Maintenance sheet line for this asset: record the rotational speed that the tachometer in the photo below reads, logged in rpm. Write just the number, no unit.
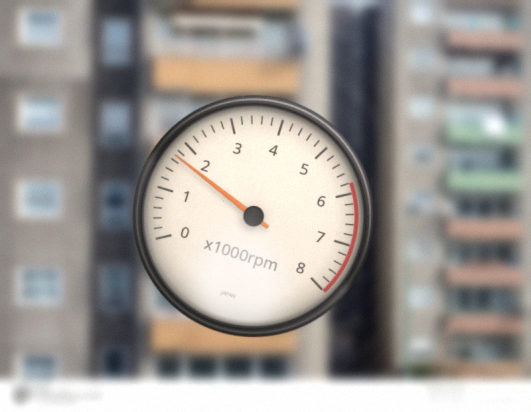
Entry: 1700
